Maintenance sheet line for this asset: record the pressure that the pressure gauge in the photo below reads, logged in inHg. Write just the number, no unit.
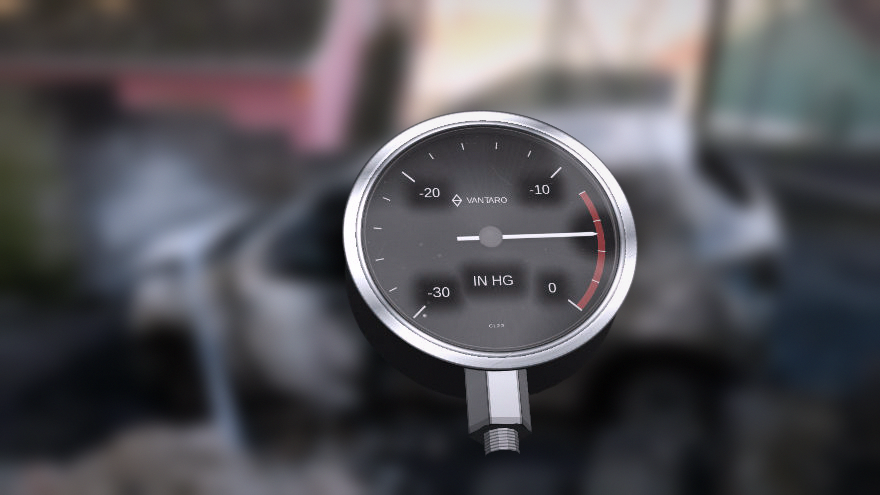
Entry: -5
